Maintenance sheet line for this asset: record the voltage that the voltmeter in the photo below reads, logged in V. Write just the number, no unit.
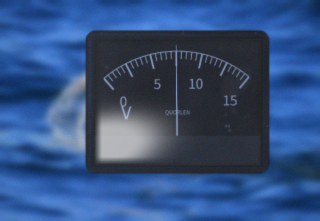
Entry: 7.5
